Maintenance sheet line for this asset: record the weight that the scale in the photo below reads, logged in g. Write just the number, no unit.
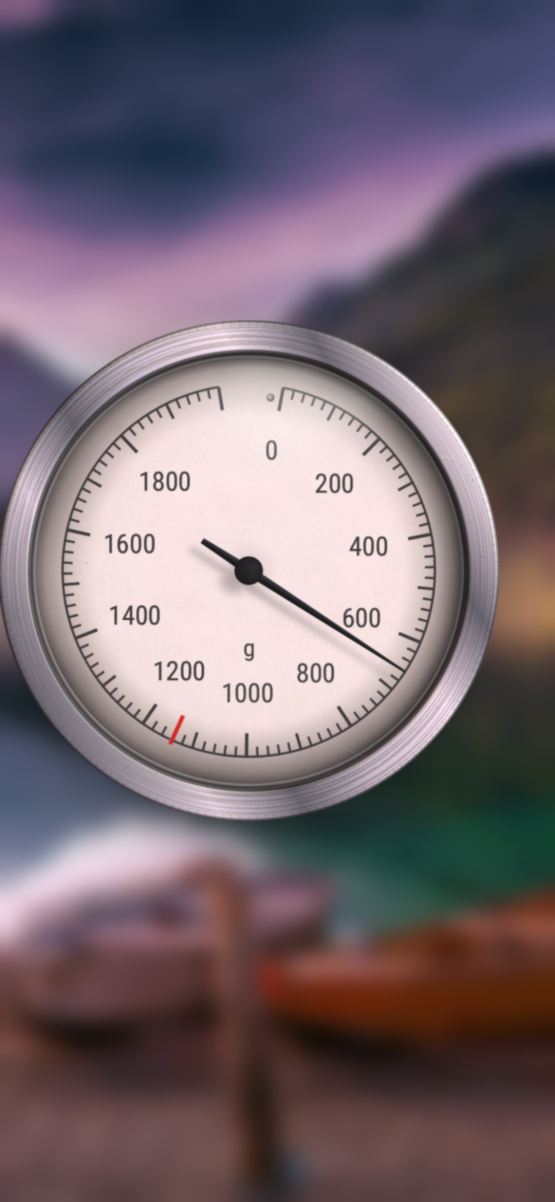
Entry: 660
